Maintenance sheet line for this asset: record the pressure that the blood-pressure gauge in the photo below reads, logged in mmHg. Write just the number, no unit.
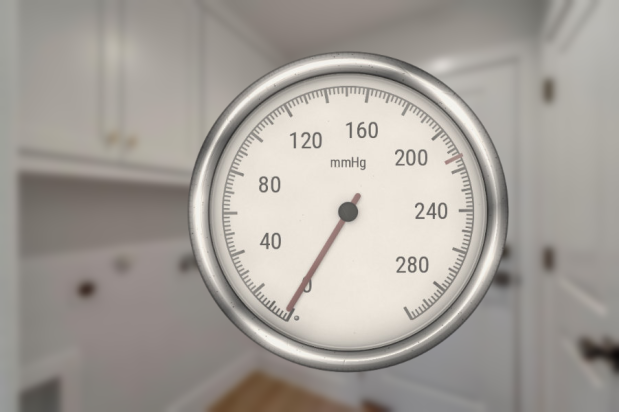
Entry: 2
